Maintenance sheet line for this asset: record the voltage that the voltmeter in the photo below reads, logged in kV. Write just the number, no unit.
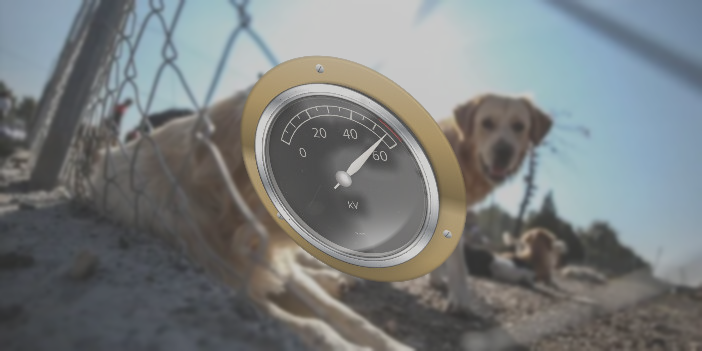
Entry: 55
